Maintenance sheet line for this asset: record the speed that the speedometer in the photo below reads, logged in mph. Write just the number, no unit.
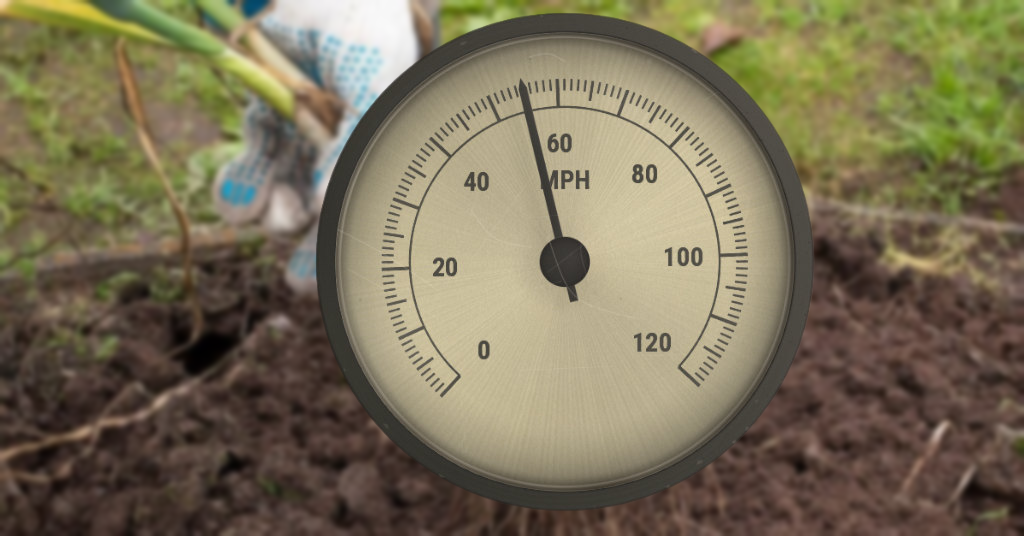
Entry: 55
